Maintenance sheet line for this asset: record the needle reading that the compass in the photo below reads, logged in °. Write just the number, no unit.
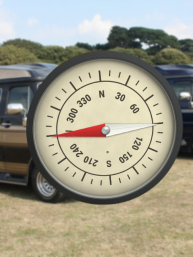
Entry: 270
